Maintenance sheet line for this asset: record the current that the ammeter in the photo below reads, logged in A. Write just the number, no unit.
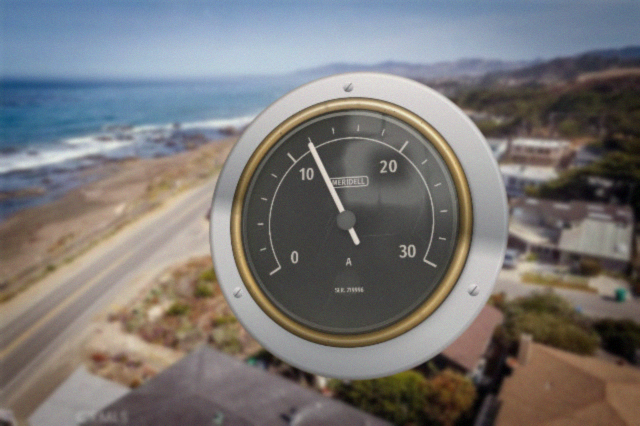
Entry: 12
